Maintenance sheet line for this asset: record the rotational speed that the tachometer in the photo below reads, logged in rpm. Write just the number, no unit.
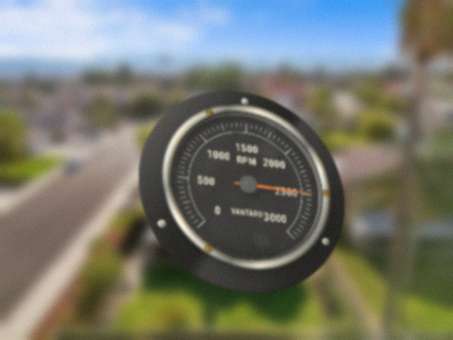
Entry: 2500
